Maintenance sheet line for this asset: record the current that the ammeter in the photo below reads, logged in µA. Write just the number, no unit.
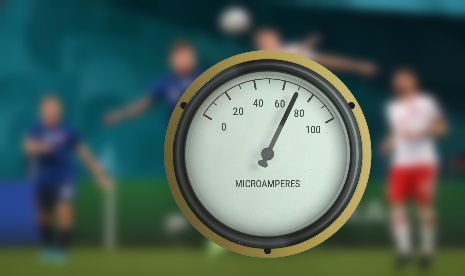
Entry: 70
